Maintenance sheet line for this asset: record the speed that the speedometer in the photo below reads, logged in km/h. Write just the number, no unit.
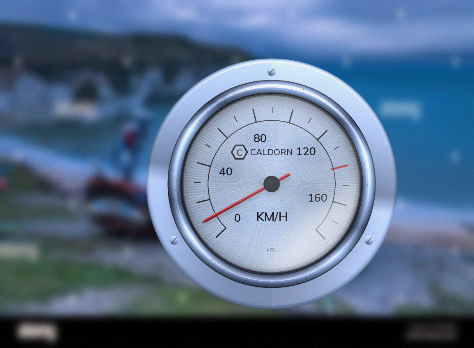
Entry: 10
